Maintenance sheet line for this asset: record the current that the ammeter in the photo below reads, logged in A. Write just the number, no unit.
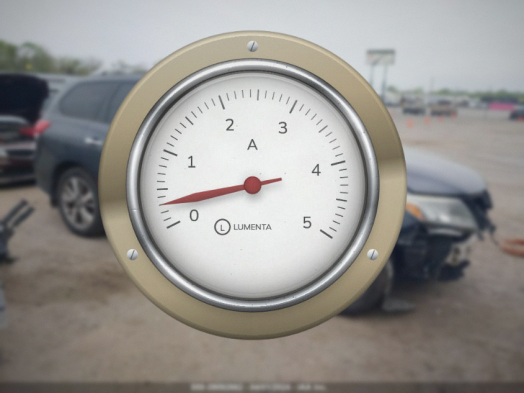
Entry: 0.3
